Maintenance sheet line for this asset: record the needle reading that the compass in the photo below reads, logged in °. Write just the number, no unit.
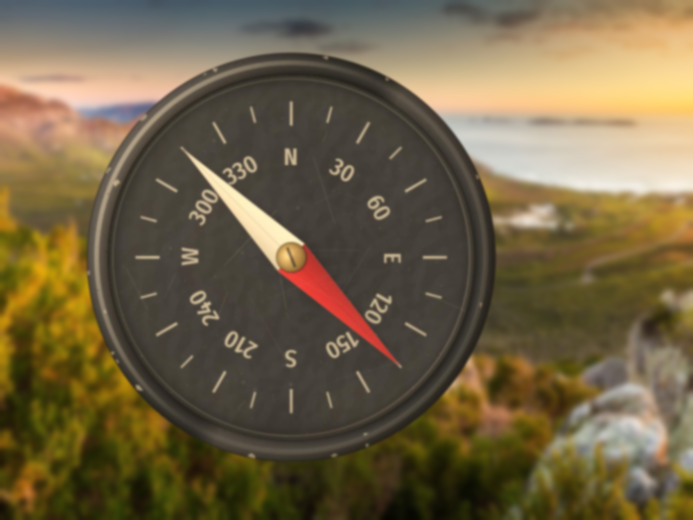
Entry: 135
